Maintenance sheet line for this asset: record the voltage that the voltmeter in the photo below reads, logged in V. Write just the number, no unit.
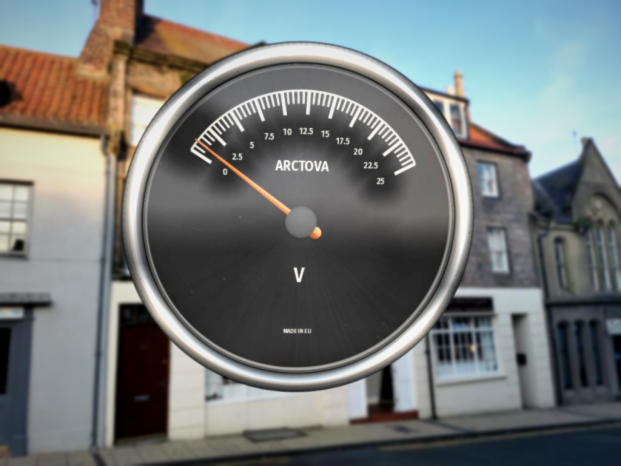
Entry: 1
